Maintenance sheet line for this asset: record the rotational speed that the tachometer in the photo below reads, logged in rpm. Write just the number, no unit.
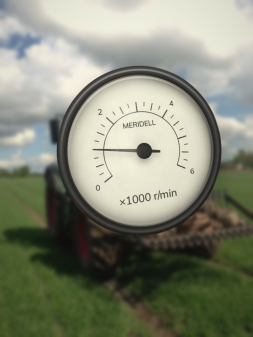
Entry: 1000
